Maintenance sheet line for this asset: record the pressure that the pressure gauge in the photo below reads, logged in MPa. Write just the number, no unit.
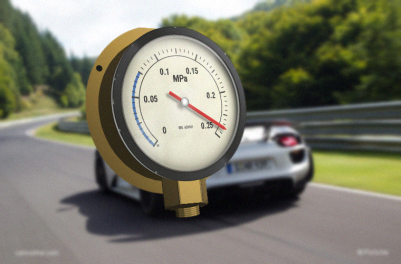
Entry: 0.24
